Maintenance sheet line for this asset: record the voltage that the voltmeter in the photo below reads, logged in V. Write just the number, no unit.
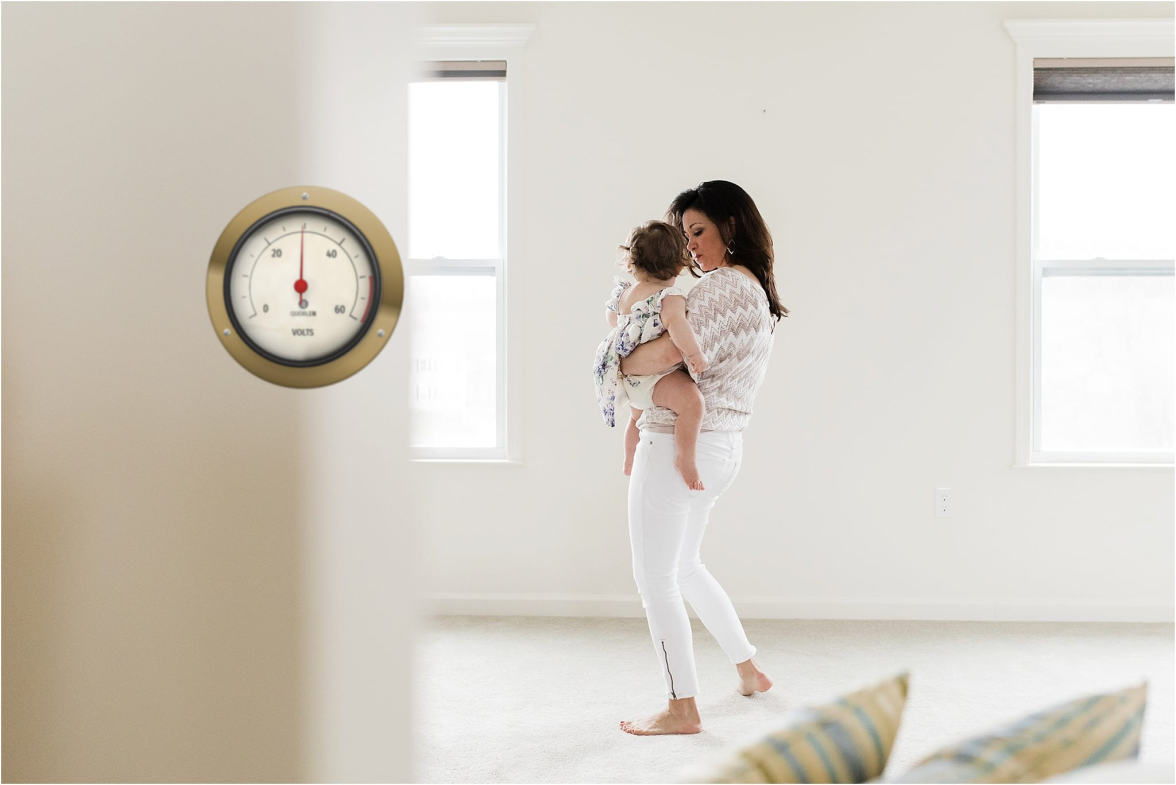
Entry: 30
